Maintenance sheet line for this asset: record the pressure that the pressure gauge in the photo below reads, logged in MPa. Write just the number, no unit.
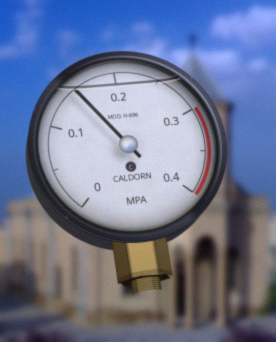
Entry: 0.15
